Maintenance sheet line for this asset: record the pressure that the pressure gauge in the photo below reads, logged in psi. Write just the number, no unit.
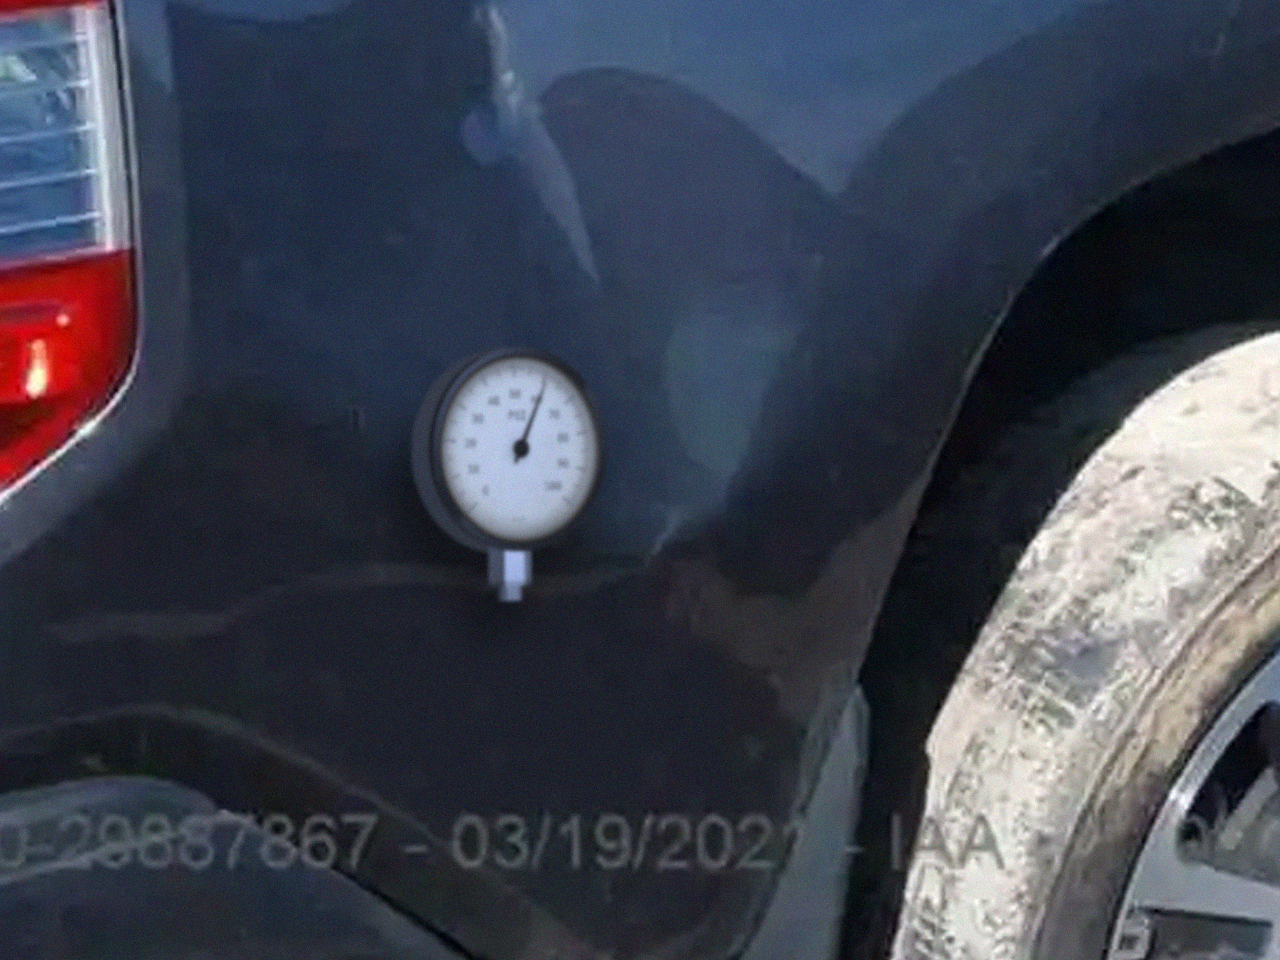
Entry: 60
